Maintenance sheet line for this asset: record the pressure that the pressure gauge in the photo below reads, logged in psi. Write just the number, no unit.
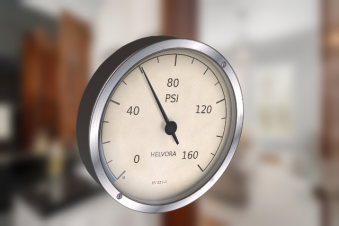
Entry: 60
